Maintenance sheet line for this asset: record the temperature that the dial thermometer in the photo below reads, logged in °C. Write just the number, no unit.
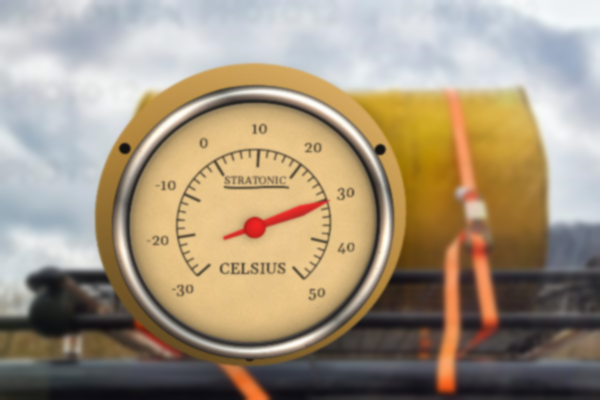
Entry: 30
